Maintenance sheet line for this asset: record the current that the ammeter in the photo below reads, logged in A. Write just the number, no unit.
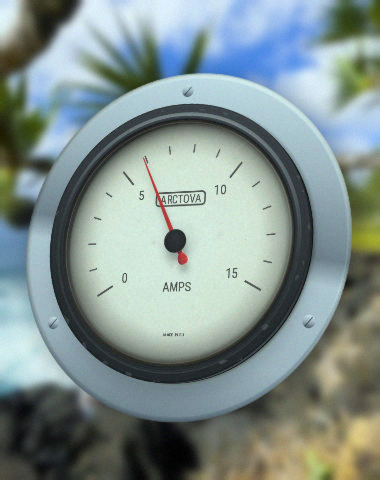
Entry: 6
